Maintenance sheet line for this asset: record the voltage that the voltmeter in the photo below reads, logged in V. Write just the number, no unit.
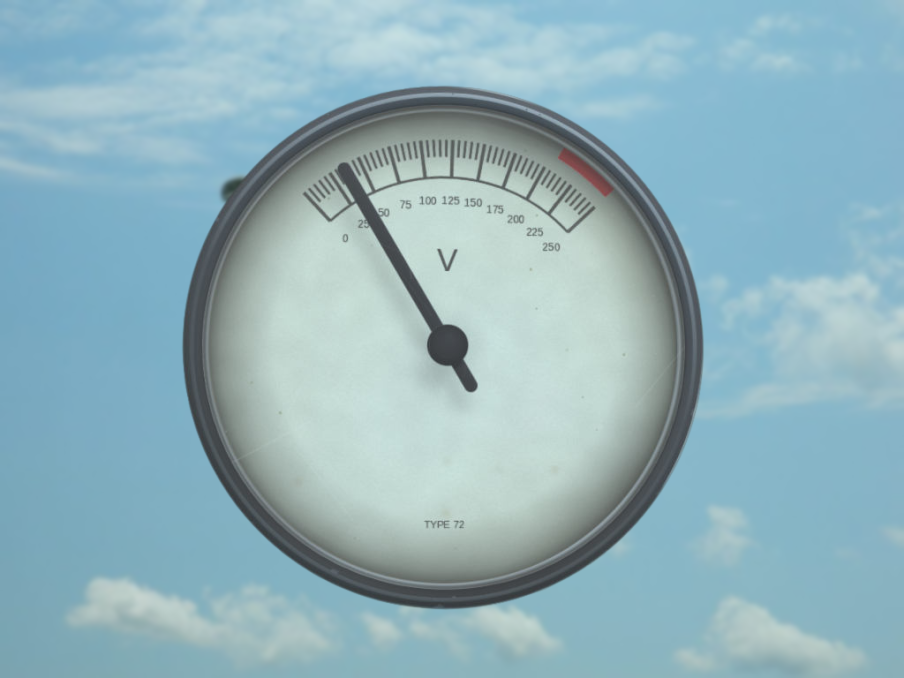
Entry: 35
